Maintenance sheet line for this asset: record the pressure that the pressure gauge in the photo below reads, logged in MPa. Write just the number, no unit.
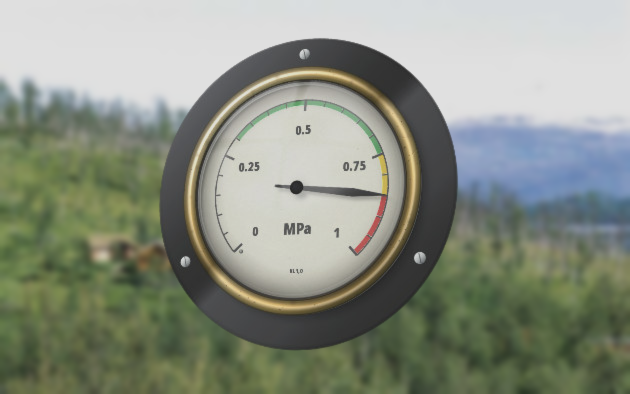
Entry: 0.85
